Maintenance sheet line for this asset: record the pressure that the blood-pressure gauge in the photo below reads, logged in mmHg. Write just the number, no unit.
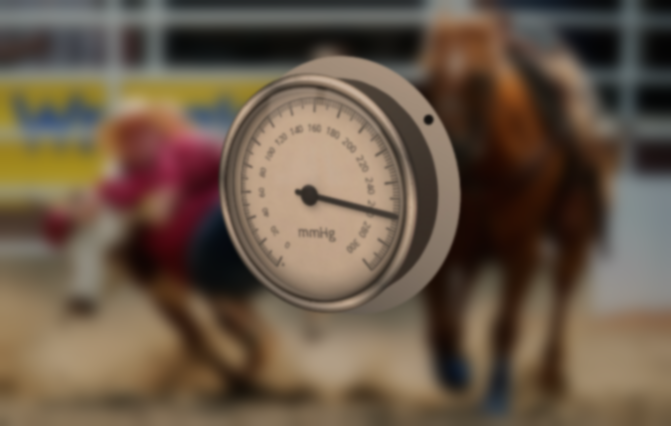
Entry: 260
